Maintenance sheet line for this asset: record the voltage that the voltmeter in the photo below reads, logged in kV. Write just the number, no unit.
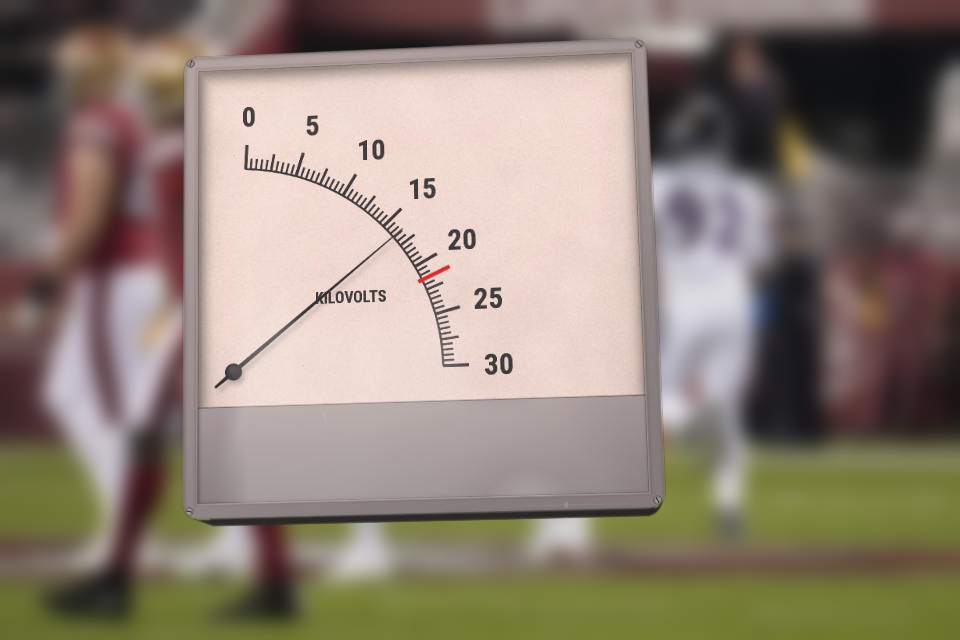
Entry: 16.5
